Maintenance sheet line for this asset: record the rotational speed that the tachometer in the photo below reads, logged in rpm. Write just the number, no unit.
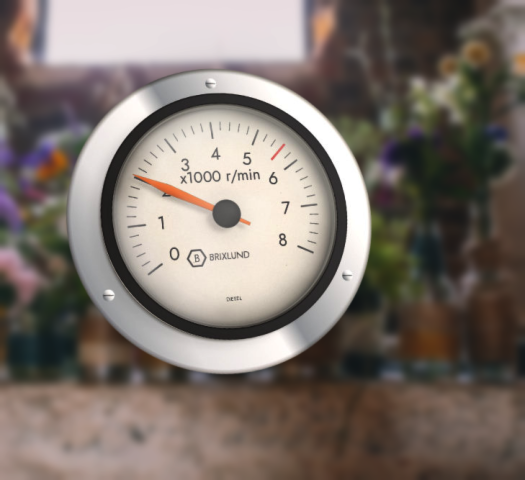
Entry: 2000
